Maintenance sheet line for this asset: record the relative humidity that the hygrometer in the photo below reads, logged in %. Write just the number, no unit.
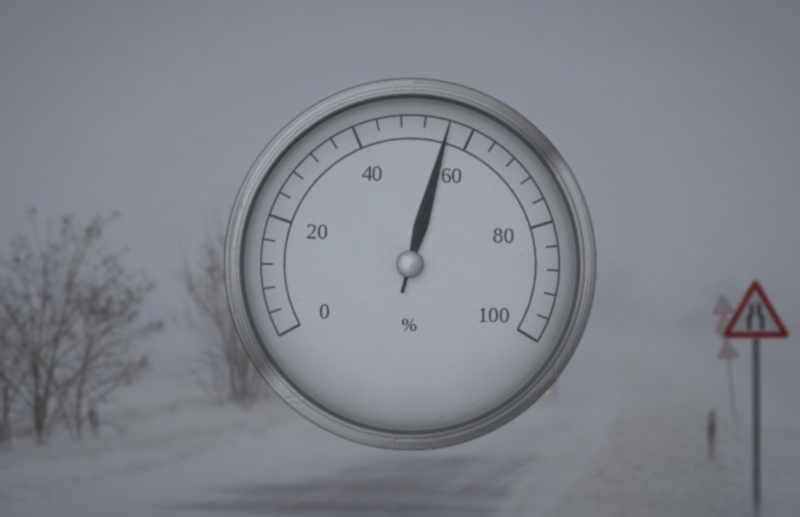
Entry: 56
